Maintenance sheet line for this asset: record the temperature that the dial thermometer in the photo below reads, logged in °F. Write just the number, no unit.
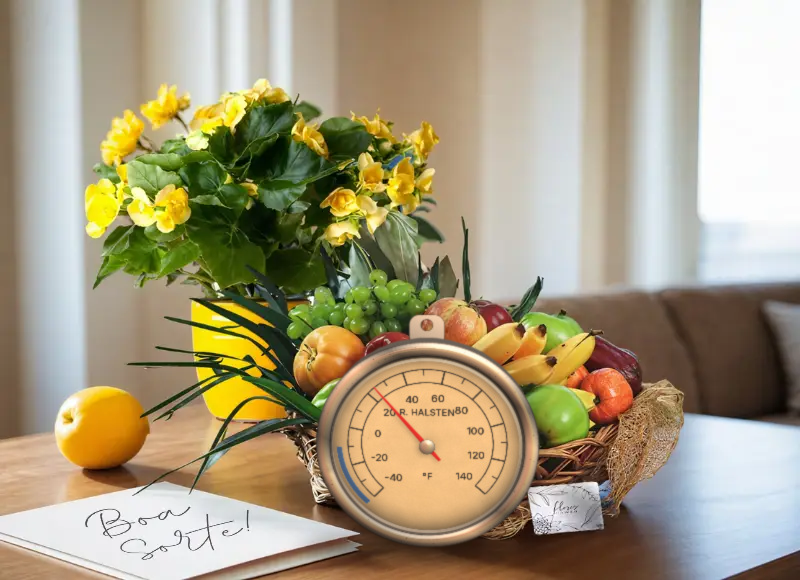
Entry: 25
